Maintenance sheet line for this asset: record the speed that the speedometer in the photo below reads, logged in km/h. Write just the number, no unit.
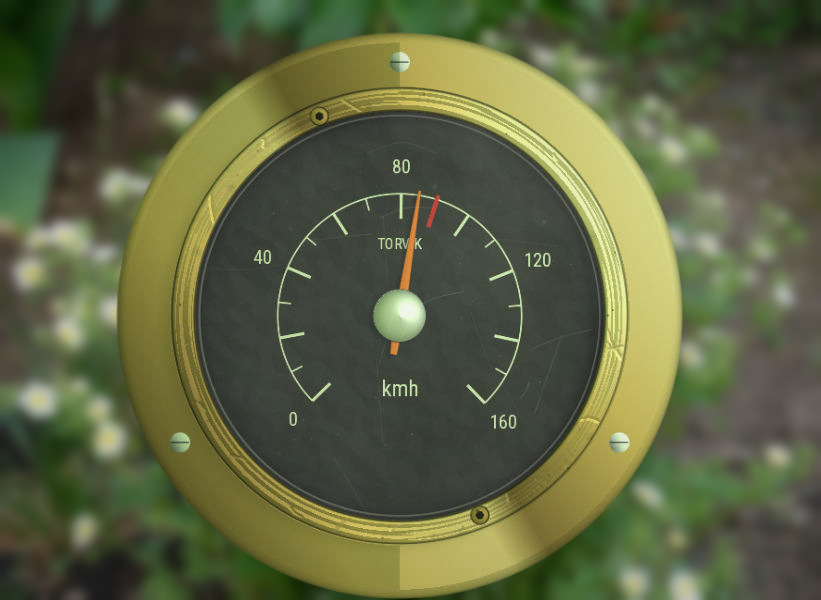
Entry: 85
